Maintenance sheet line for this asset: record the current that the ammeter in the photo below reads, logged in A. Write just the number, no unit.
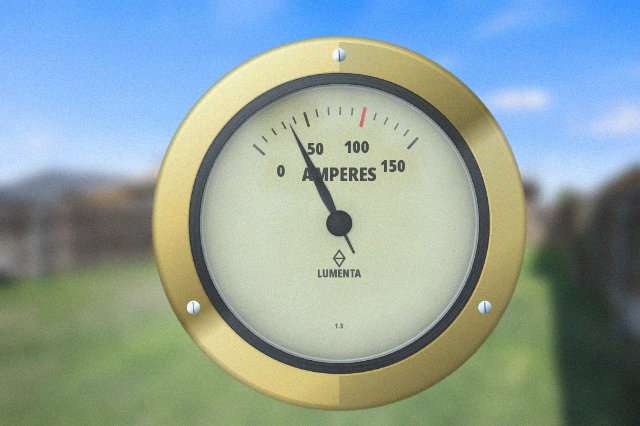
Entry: 35
